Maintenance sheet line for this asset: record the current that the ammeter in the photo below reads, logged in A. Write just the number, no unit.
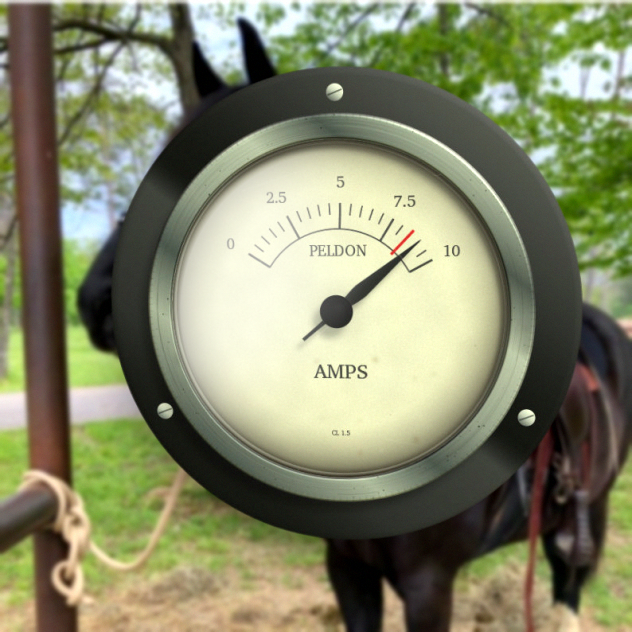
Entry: 9
